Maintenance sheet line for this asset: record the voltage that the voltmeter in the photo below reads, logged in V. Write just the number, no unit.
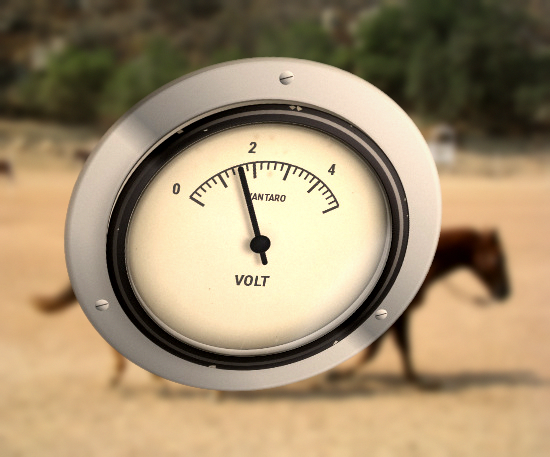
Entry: 1.6
